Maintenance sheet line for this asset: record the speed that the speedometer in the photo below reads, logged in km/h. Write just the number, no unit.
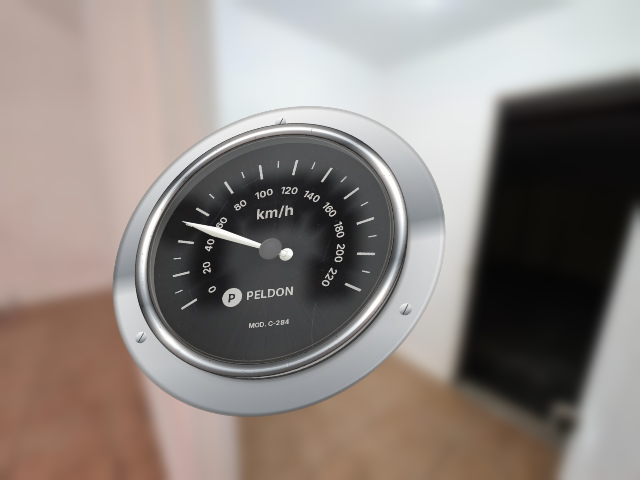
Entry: 50
